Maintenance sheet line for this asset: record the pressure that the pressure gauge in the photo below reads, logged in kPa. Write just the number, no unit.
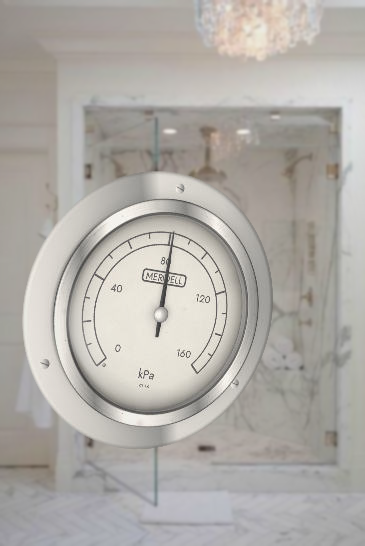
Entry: 80
